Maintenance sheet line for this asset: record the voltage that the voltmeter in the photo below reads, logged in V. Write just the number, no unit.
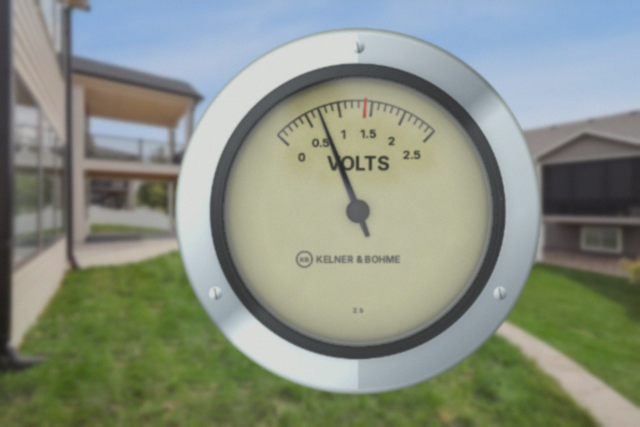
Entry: 0.7
